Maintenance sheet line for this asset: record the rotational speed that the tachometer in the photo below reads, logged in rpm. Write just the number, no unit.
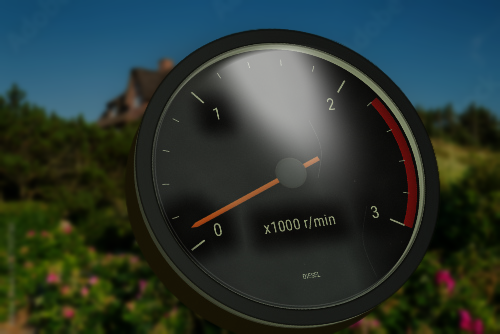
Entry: 100
